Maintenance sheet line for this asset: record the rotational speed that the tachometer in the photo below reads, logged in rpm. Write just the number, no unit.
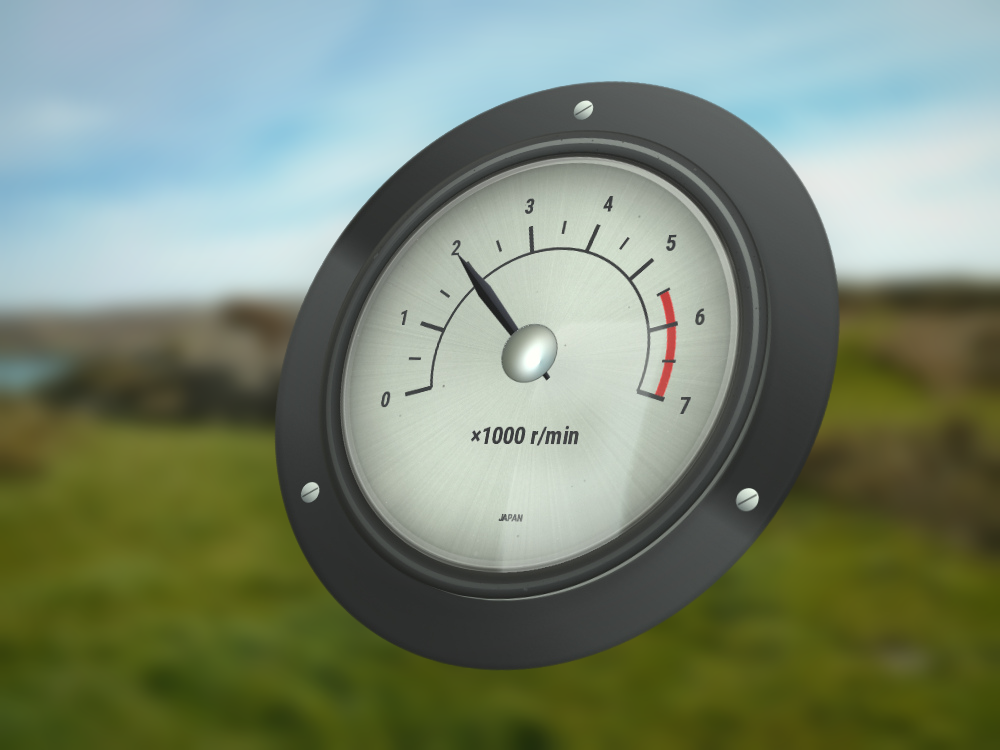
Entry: 2000
